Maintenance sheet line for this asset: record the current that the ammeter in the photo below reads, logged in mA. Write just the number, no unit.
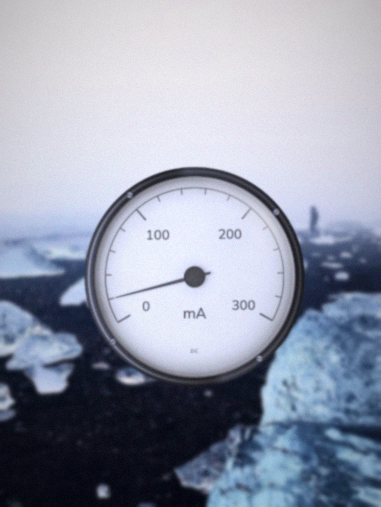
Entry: 20
